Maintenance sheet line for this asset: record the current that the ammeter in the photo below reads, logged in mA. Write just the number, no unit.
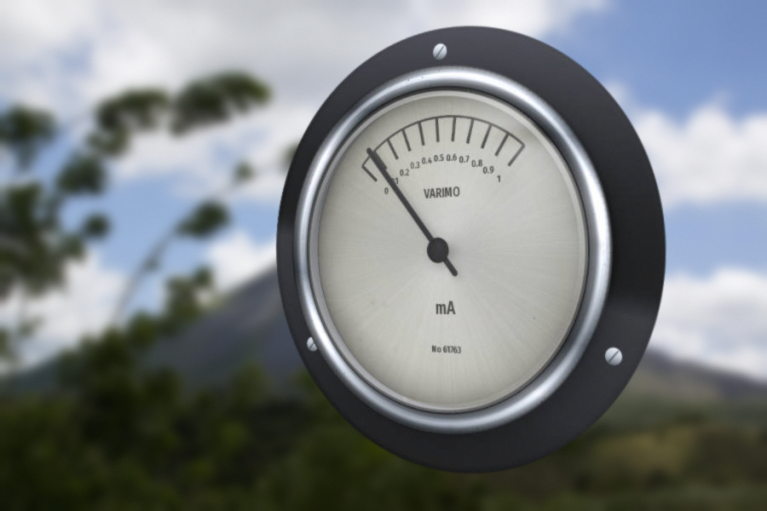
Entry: 0.1
